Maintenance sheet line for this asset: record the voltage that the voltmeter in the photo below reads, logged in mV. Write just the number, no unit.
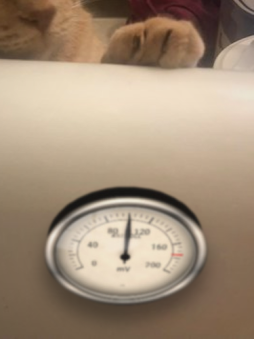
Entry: 100
